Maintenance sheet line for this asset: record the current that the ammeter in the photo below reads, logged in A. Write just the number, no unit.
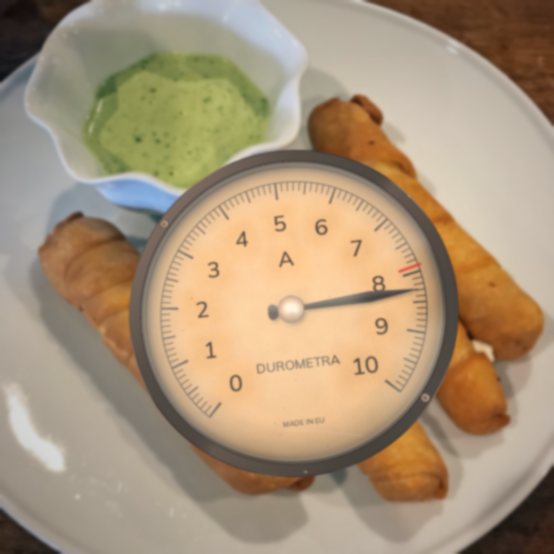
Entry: 8.3
